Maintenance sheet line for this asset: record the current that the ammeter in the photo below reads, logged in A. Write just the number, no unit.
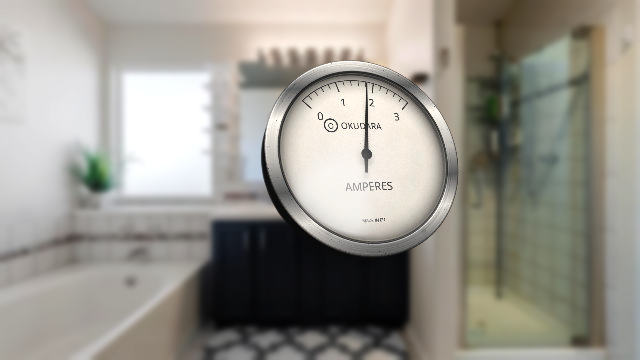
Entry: 1.8
